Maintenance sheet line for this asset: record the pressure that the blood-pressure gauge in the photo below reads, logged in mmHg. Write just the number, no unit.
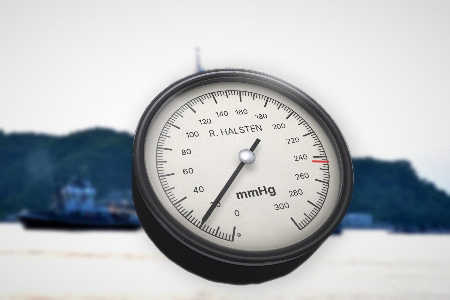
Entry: 20
